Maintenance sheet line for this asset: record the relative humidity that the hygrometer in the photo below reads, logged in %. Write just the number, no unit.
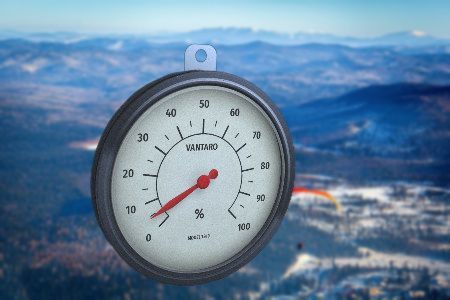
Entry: 5
